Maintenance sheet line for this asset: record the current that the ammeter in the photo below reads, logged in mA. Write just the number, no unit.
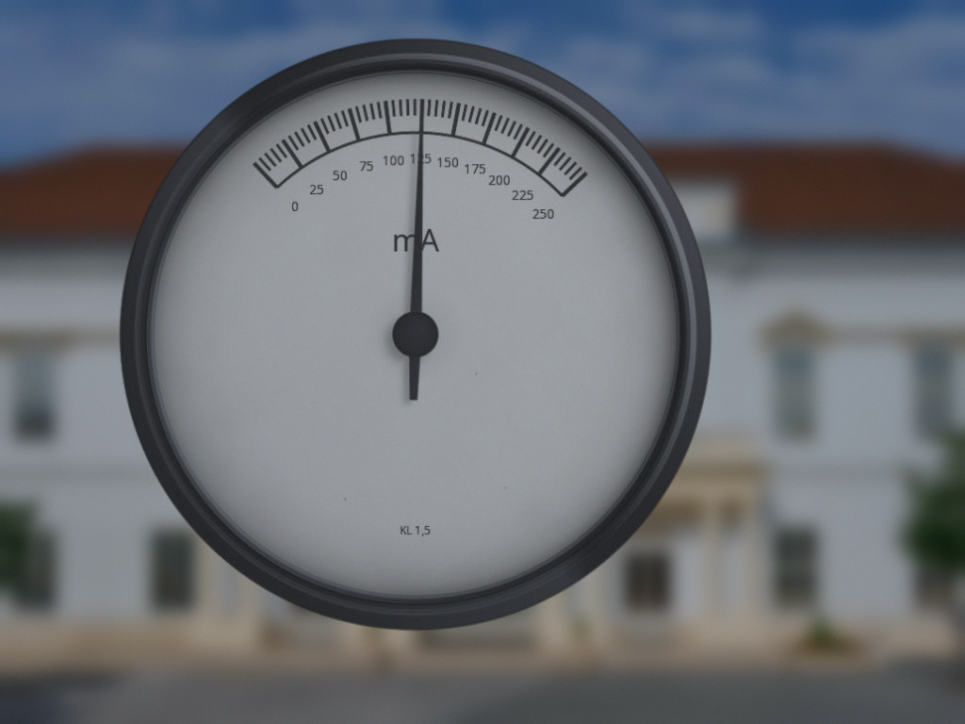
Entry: 125
